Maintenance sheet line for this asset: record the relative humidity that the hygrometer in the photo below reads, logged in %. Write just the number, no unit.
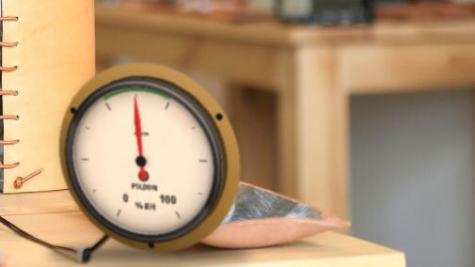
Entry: 50
